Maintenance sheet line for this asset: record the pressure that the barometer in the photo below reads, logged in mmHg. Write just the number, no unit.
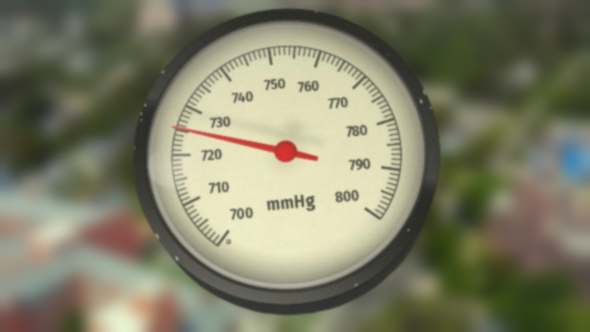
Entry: 725
